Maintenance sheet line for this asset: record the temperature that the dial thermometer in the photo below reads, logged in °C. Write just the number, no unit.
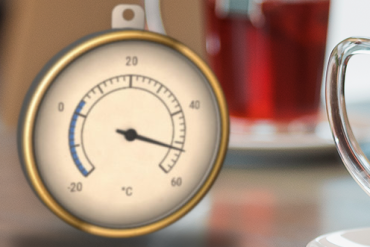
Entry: 52
